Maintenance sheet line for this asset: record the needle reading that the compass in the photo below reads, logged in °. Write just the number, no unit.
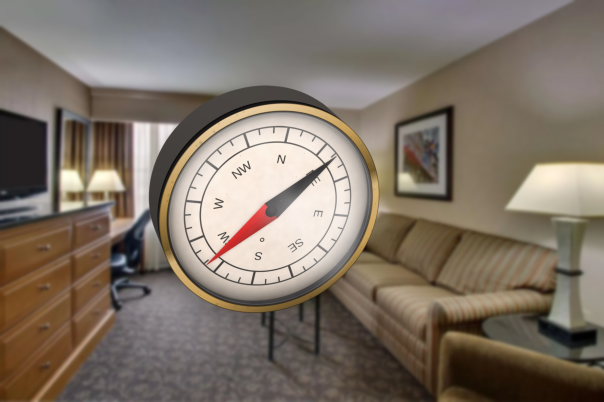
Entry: 220
